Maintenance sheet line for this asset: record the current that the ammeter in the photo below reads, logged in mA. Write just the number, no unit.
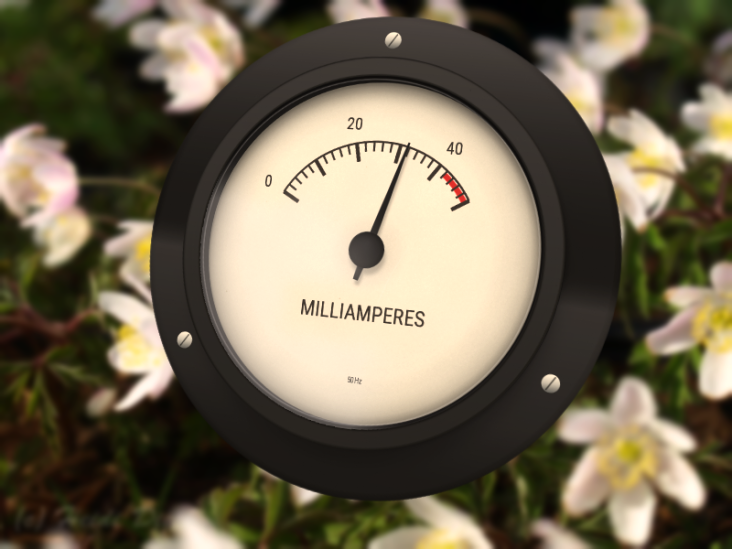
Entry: 32
